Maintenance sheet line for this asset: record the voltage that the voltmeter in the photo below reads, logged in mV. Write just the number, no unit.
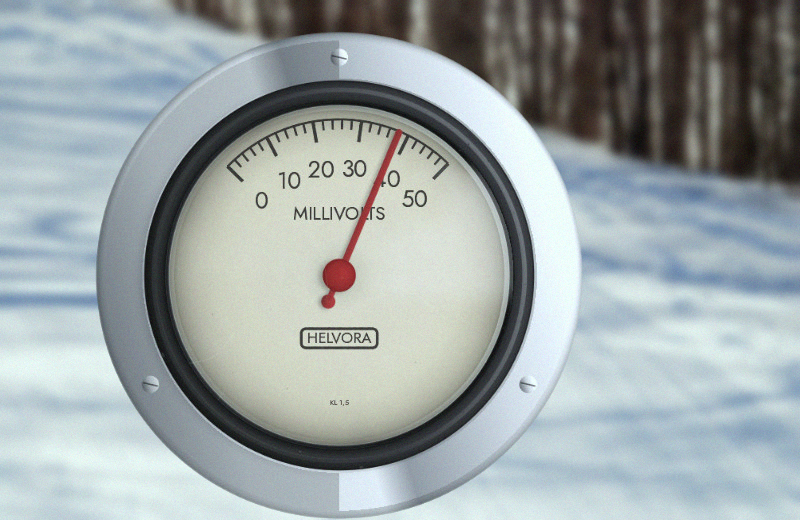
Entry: 38
